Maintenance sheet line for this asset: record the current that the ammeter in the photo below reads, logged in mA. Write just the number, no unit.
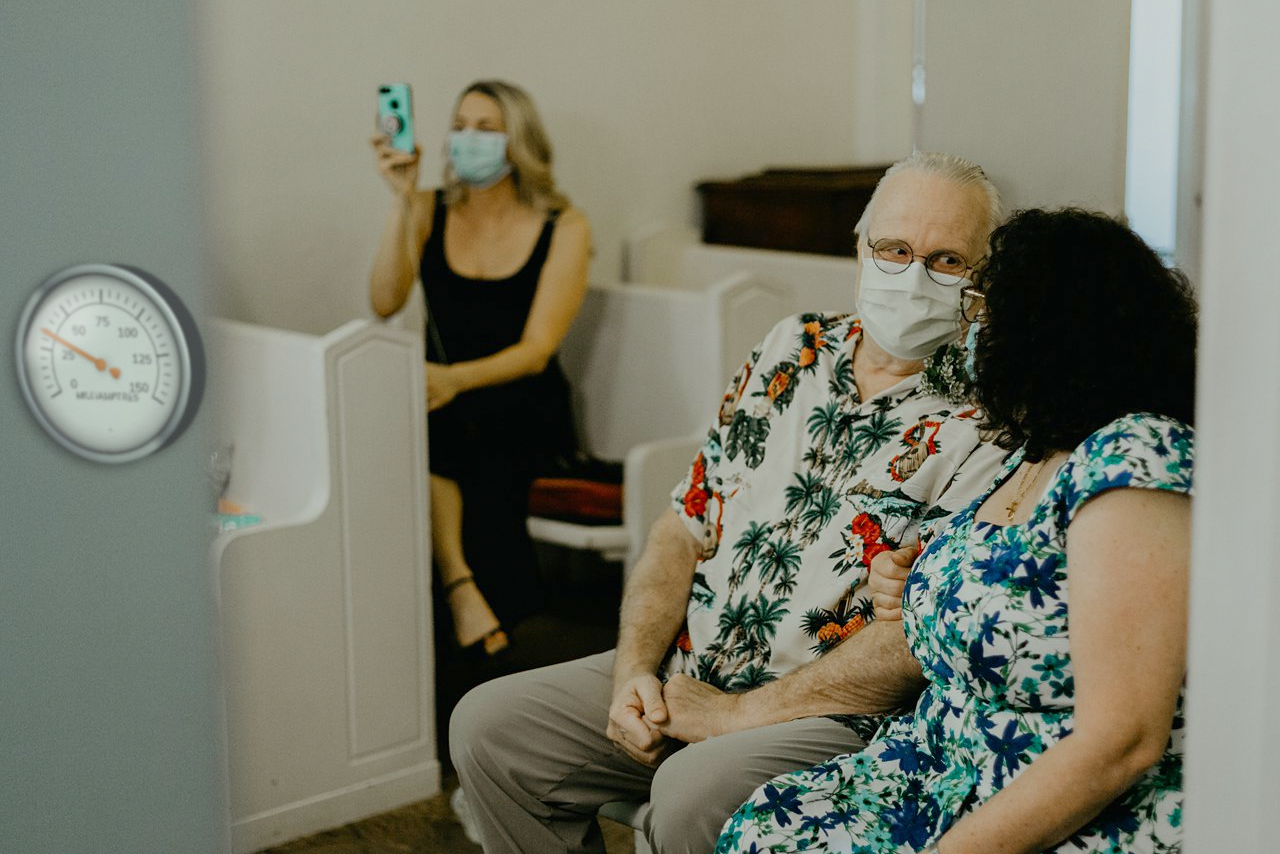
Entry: 35
